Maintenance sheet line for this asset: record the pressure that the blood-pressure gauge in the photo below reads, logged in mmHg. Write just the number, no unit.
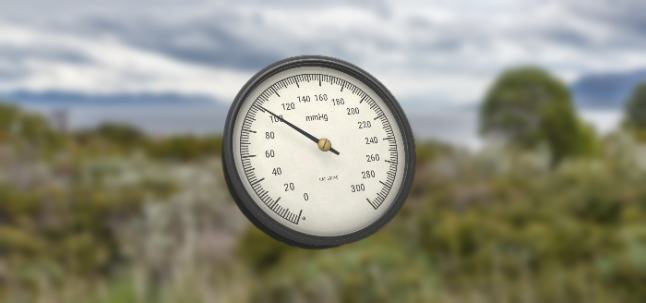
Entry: 100
